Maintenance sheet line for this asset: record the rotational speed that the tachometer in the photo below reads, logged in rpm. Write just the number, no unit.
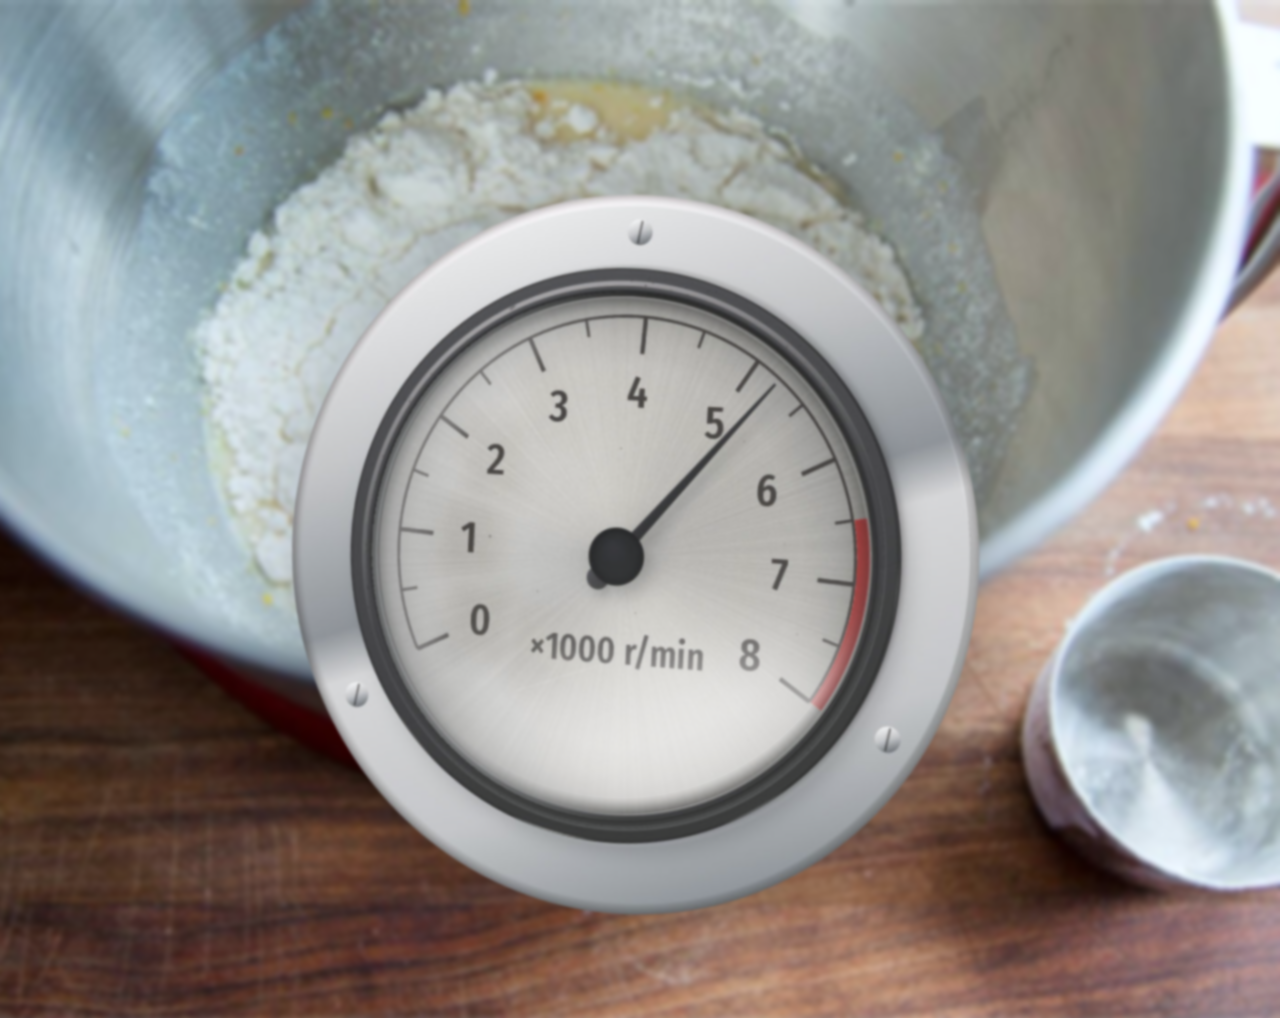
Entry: 5250
